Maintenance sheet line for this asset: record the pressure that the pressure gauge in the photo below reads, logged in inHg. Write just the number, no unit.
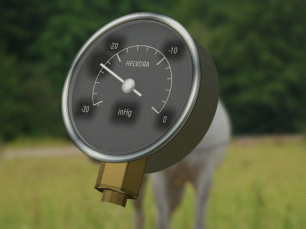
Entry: -23
